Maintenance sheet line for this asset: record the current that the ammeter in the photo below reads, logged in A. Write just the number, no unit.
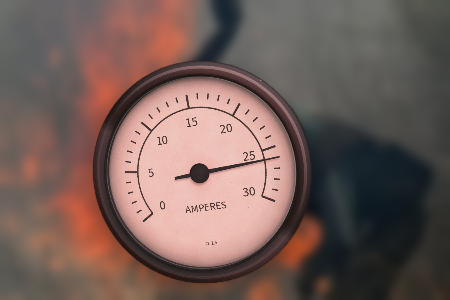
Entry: 26
